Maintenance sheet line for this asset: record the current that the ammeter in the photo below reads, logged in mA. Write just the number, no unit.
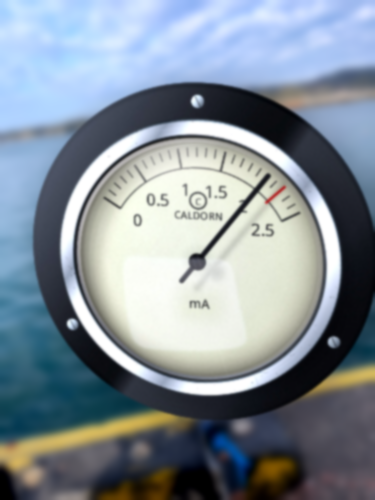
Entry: 2
